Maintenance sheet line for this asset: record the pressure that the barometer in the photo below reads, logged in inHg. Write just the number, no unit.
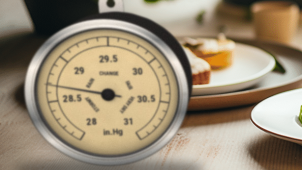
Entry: 28.7
